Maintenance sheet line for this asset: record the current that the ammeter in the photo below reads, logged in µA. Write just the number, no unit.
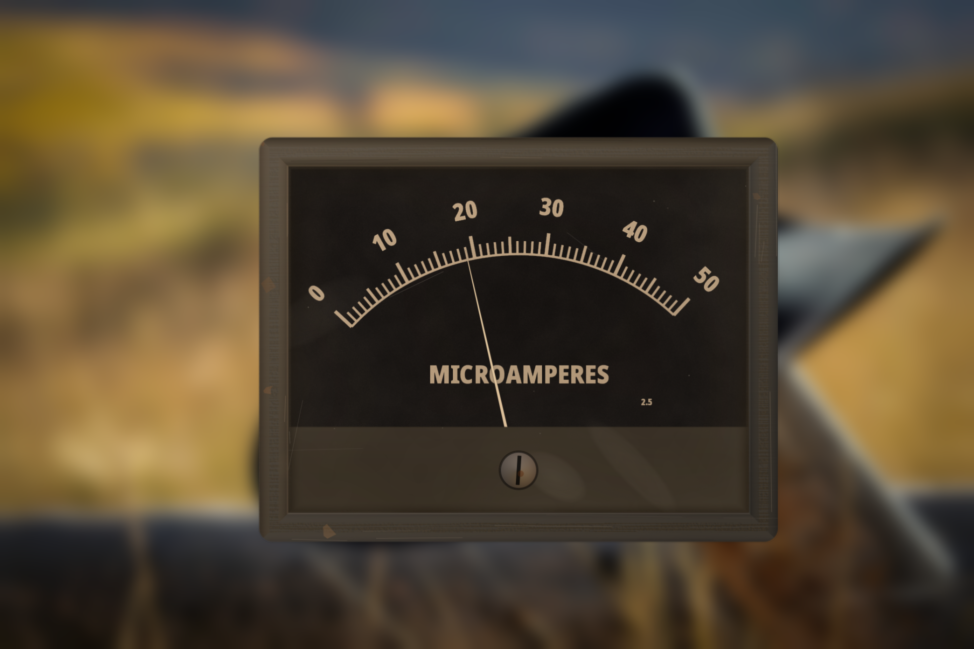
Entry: 19
